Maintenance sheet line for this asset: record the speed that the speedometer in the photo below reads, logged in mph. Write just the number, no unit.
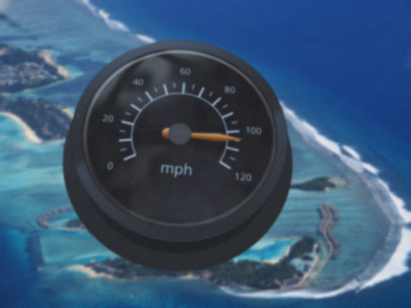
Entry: 105
